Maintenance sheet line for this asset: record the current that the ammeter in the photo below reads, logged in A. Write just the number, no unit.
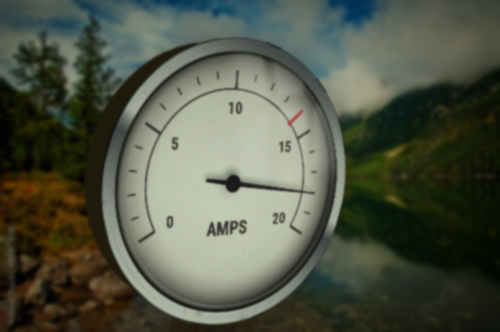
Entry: 18
